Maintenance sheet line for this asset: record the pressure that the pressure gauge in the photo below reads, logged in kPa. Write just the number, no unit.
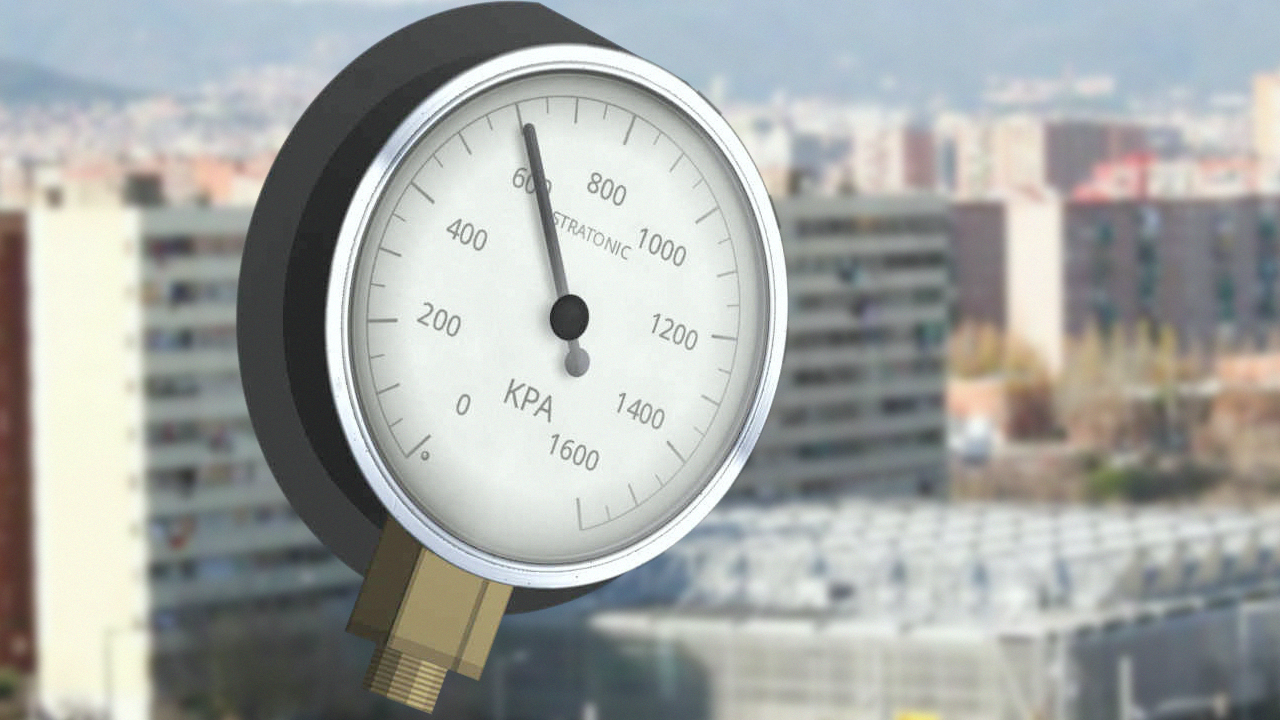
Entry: 600
